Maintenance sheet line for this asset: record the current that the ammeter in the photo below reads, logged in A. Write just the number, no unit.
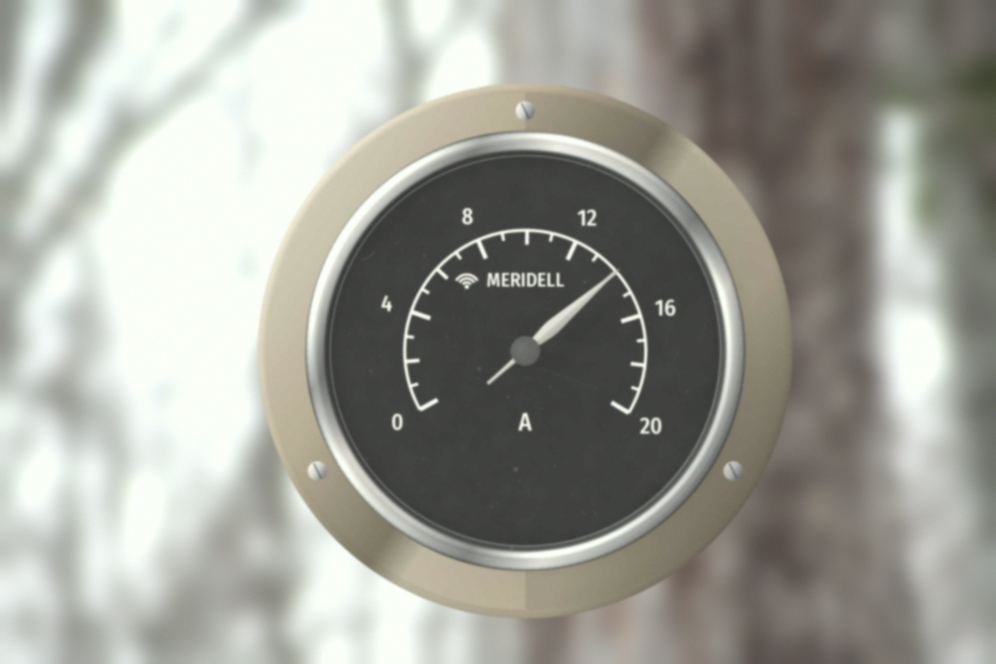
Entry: 14
